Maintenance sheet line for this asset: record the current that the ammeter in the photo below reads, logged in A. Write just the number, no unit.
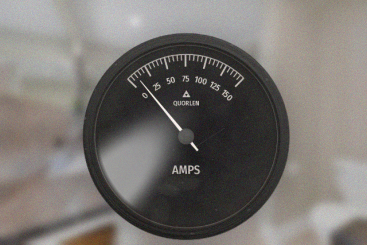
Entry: 10
